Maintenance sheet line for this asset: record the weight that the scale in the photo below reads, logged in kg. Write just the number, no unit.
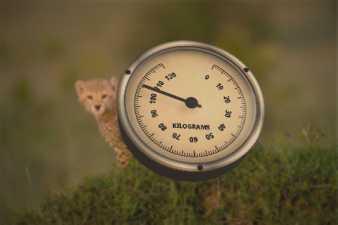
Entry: 105
